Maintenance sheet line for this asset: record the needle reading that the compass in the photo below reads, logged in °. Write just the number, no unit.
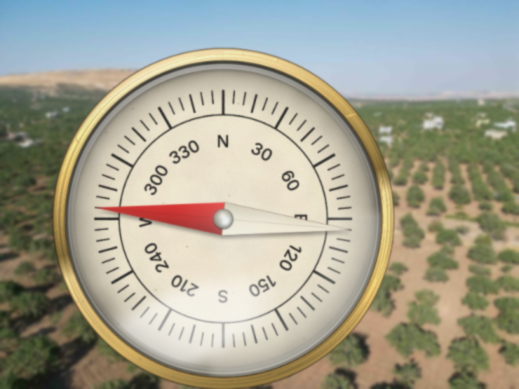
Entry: 275
